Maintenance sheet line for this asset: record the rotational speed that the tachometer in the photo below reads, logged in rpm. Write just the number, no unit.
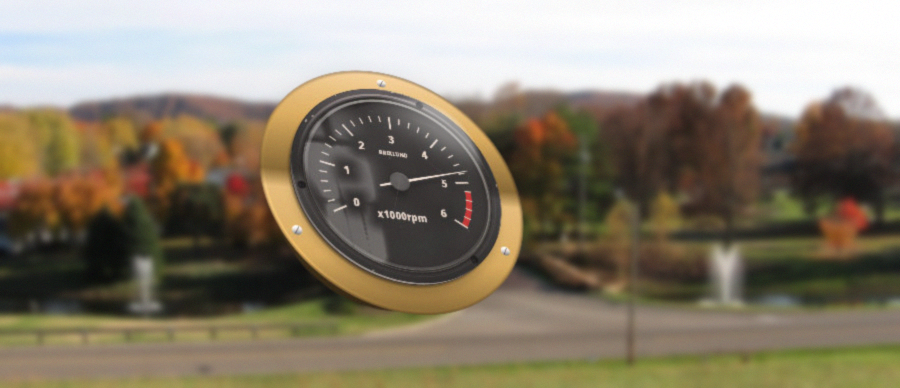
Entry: 4800
